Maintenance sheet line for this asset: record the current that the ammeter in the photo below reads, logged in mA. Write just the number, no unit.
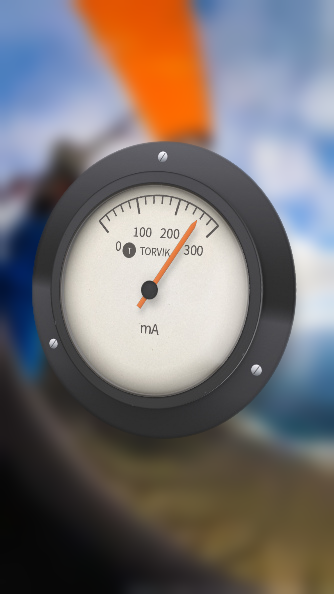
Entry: 260
